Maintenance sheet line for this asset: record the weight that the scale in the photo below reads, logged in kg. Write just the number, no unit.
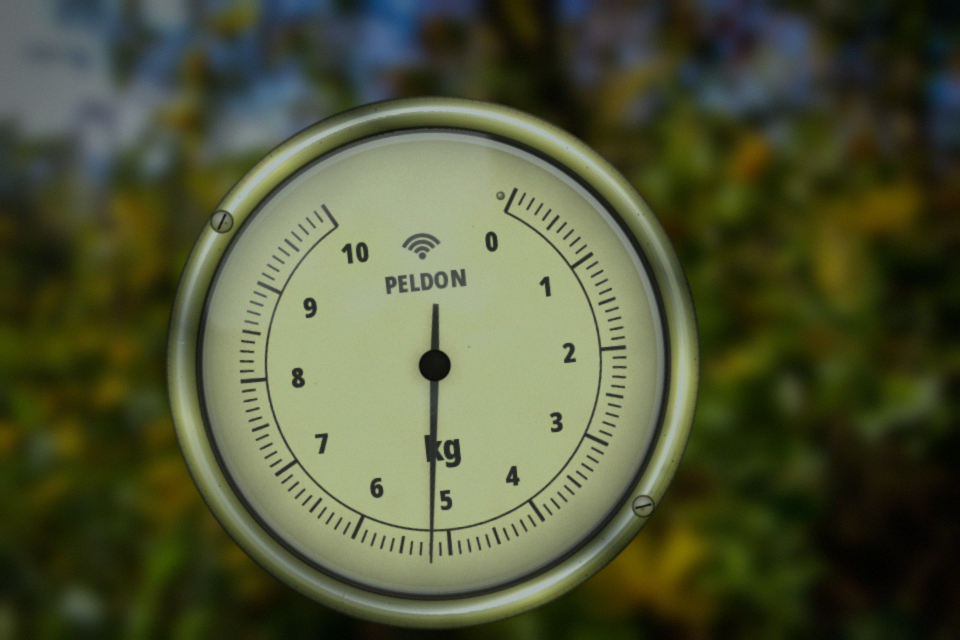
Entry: 5.2
